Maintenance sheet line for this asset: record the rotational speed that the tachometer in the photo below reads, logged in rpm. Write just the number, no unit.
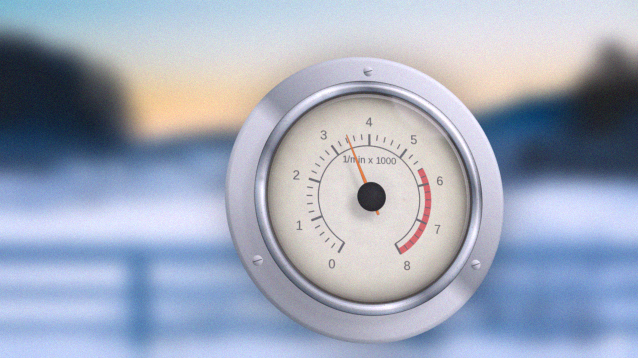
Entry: 3400
